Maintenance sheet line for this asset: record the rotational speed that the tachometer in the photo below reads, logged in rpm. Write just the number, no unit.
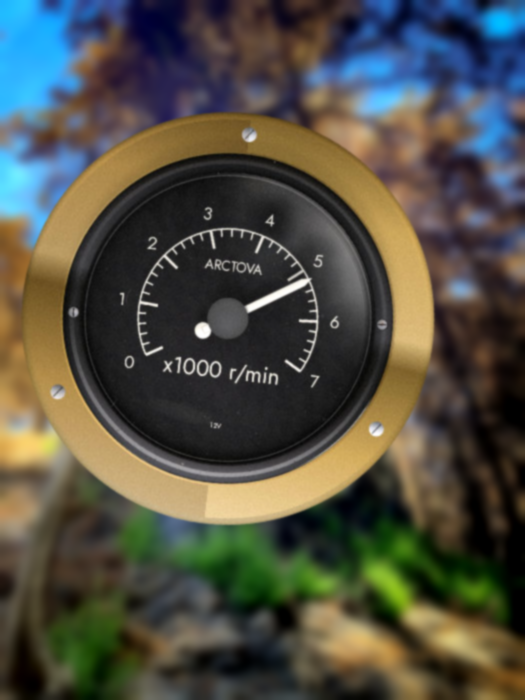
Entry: 5200
